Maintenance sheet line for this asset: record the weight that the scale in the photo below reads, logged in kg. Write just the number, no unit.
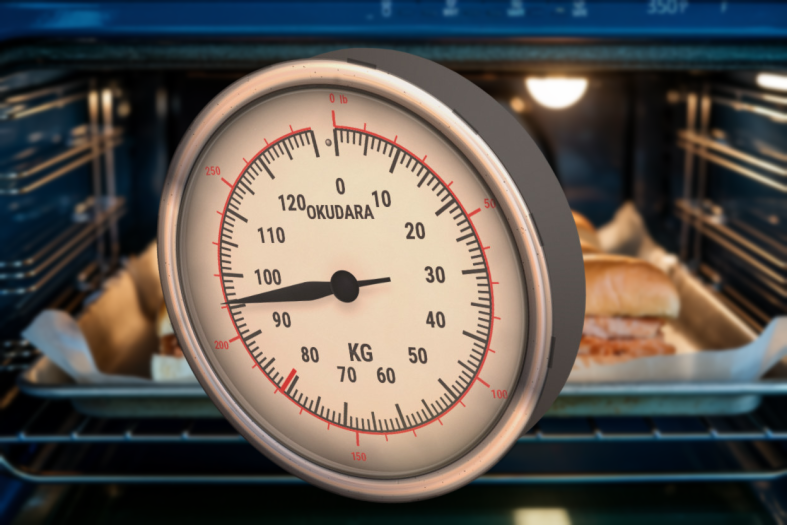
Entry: 96
